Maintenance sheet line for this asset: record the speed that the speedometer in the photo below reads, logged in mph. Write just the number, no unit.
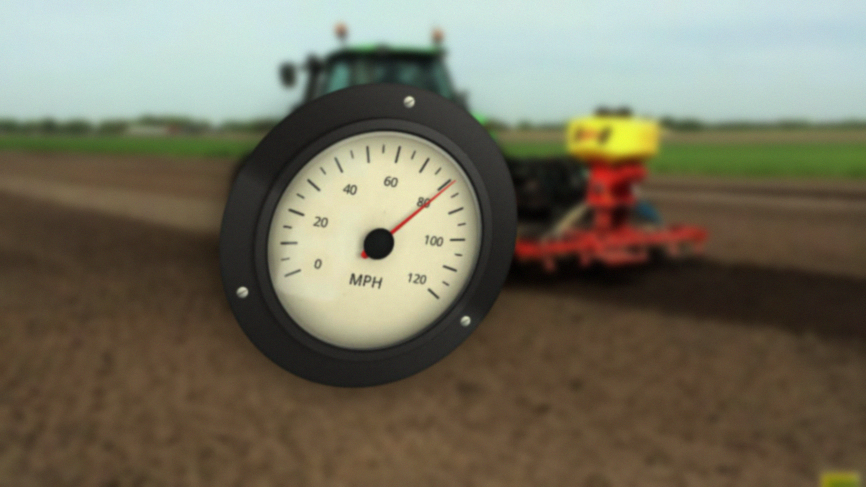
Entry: 80
